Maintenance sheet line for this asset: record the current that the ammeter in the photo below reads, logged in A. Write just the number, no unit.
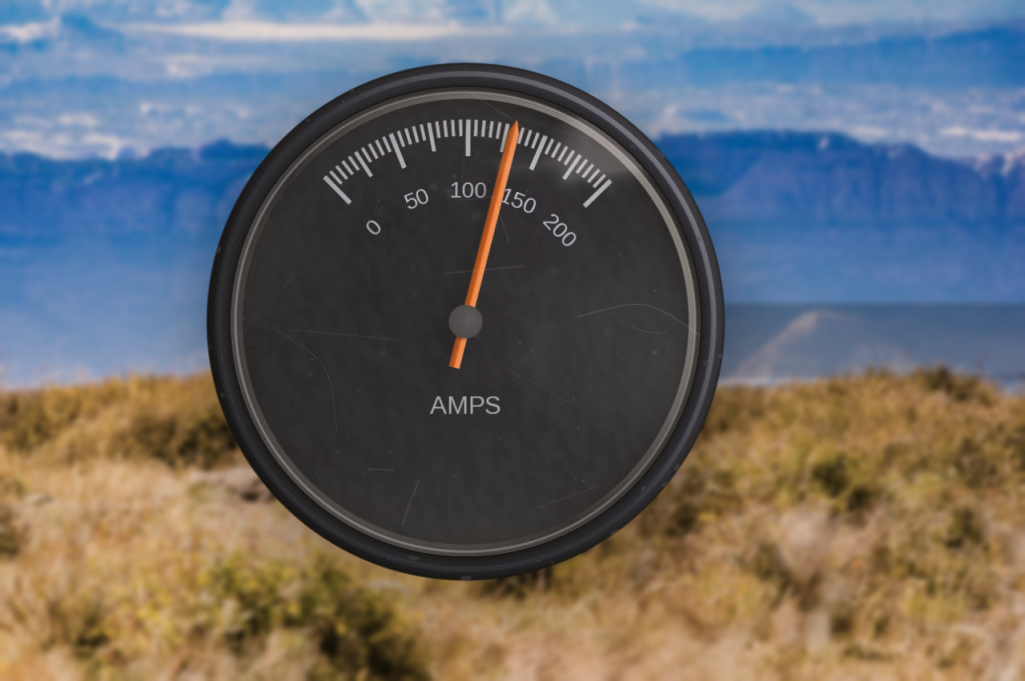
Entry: 130
